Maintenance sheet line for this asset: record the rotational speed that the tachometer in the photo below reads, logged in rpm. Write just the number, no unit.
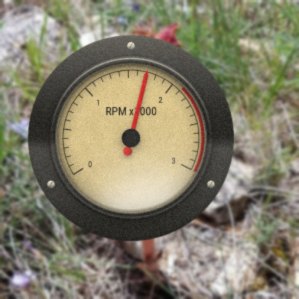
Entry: 1700
